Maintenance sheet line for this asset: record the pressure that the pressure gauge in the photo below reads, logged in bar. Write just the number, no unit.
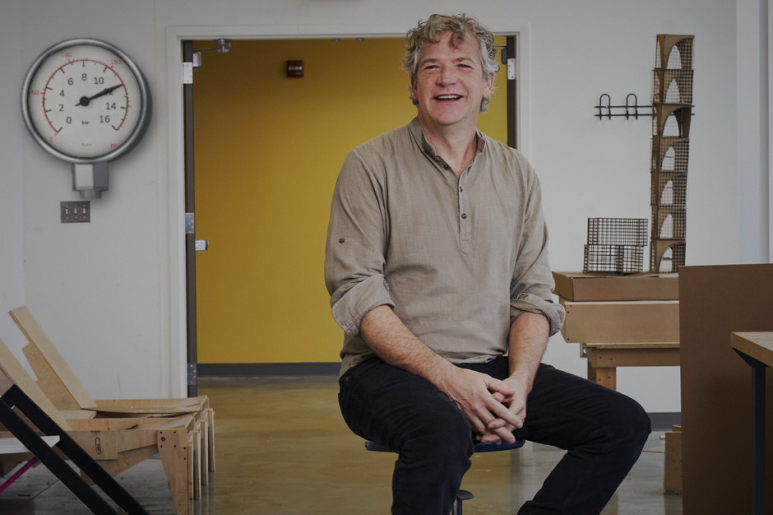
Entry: 12
